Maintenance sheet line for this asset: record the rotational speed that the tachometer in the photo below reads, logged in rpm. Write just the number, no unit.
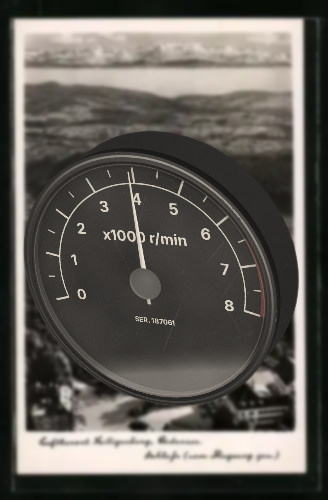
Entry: 4000
